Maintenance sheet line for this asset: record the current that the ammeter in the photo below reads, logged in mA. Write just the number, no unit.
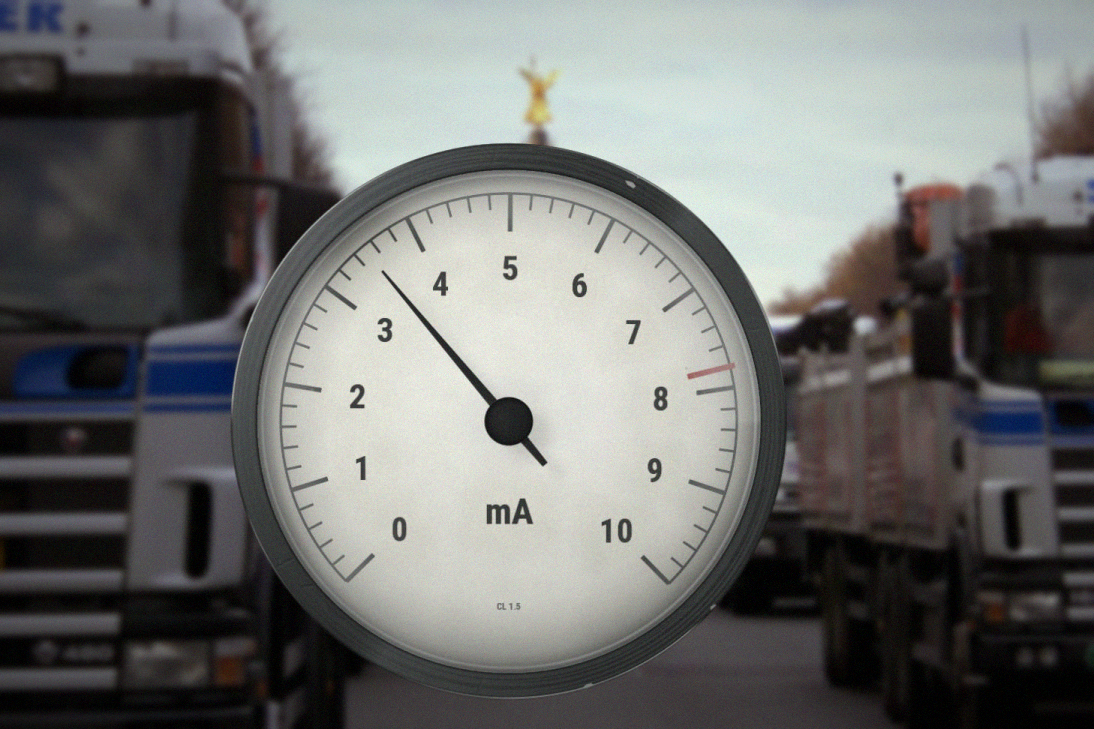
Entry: 3.5
